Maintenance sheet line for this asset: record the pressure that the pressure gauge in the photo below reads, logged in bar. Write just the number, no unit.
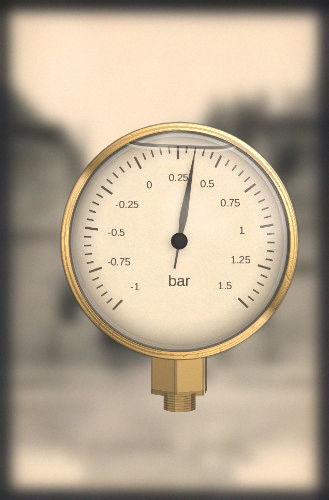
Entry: 0.35
